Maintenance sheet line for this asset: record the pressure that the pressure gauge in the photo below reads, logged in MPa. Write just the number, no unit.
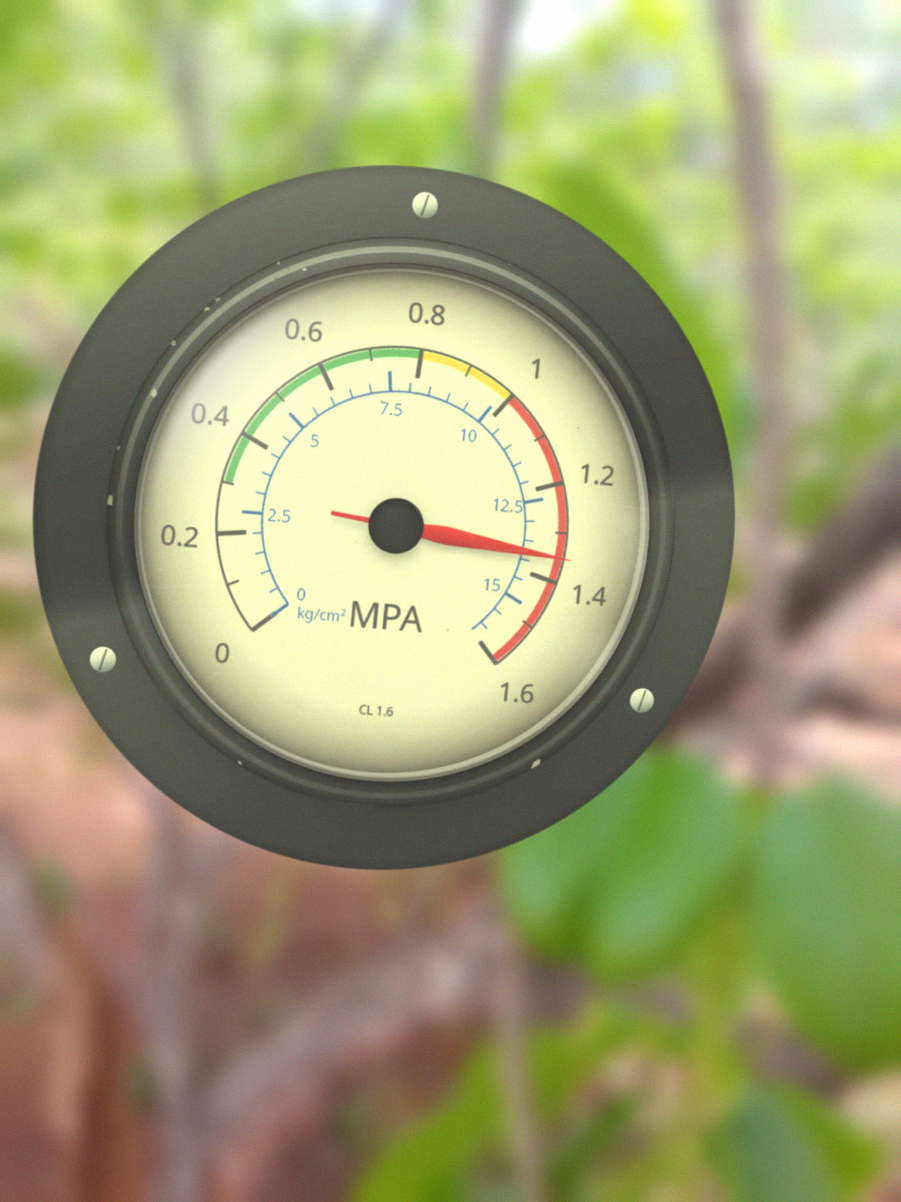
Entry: 1.35
